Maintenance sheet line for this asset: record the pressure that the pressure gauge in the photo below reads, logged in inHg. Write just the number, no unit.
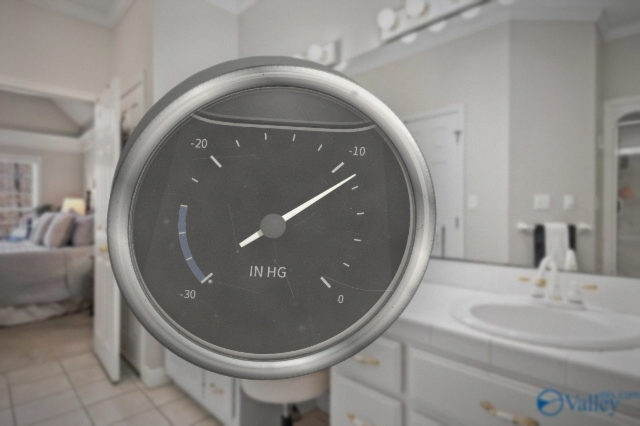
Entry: -9
